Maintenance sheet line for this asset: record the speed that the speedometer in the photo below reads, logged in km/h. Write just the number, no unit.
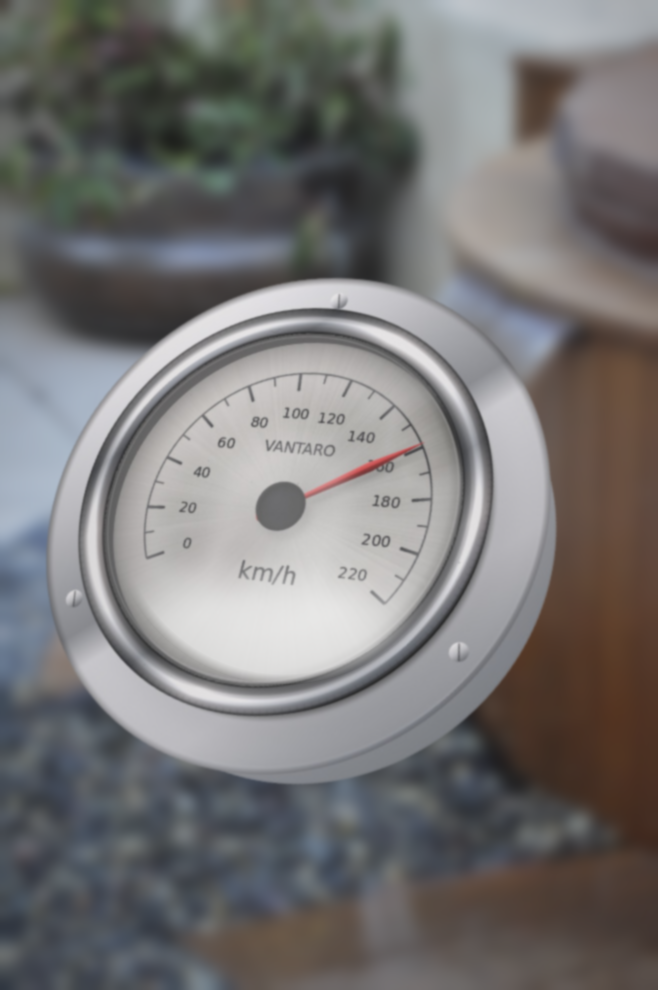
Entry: 160
